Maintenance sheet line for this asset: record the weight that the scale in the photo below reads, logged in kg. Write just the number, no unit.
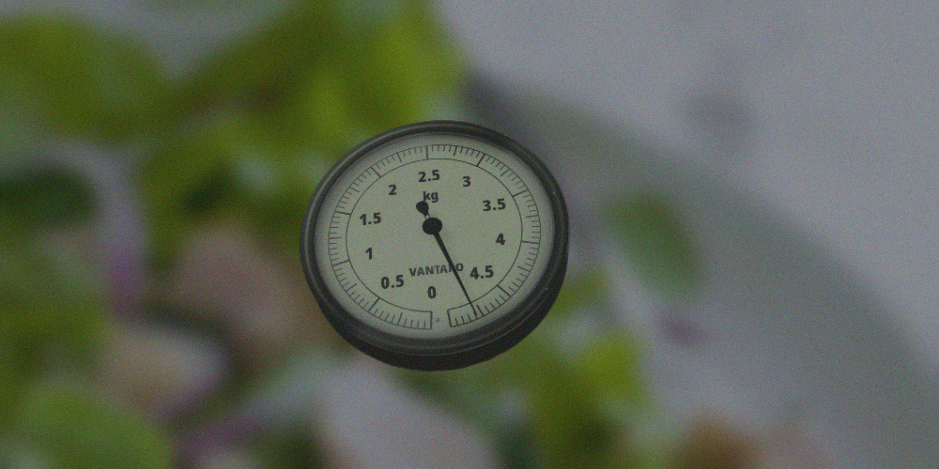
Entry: 4.8
